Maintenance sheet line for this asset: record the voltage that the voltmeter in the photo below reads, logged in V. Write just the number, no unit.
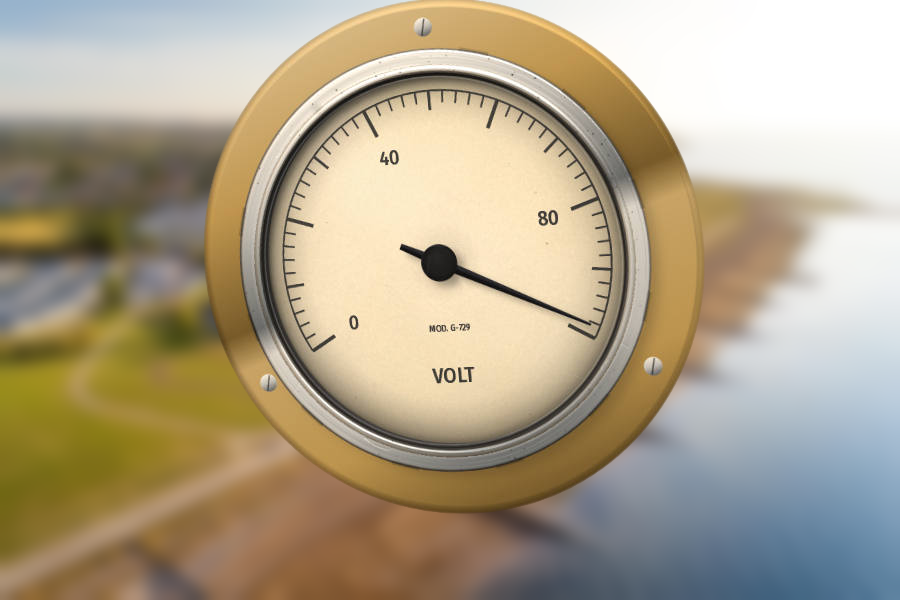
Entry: 98
